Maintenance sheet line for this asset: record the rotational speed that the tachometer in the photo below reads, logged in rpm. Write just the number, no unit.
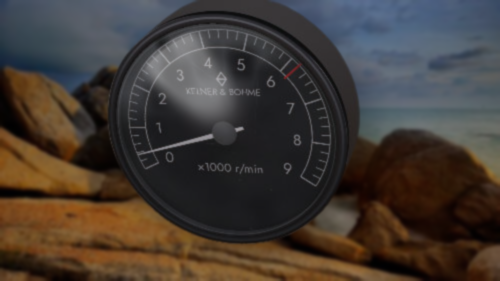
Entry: 400
